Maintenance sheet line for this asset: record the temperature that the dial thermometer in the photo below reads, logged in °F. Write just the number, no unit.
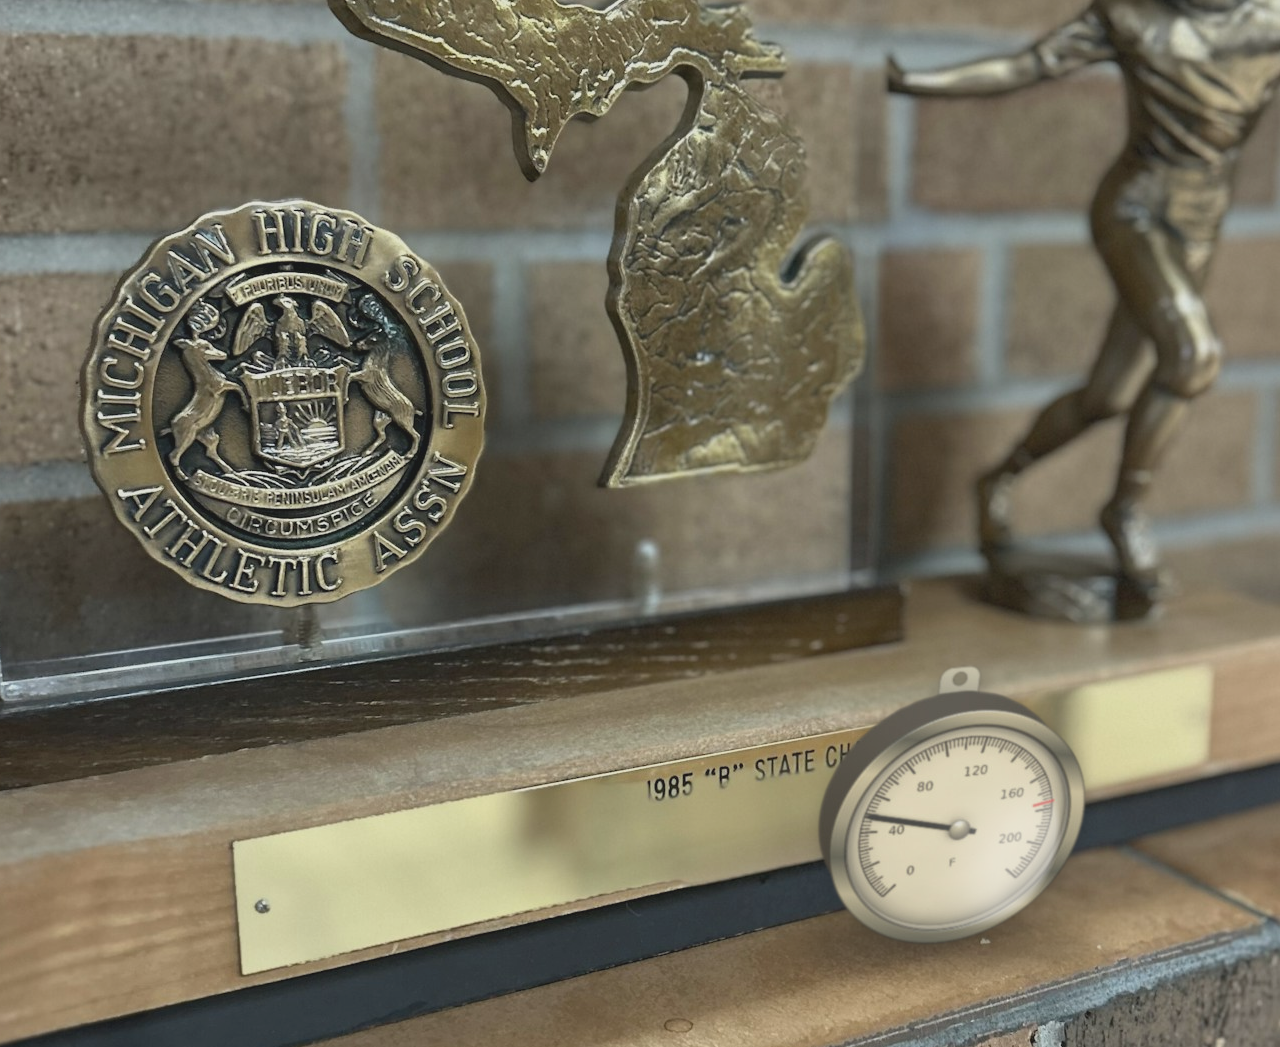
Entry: 50
